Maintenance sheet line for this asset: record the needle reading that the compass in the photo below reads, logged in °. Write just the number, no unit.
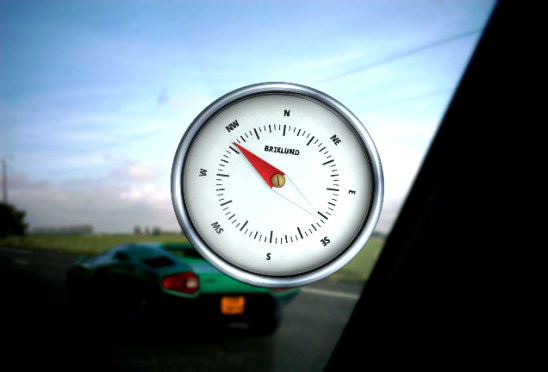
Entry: 305
